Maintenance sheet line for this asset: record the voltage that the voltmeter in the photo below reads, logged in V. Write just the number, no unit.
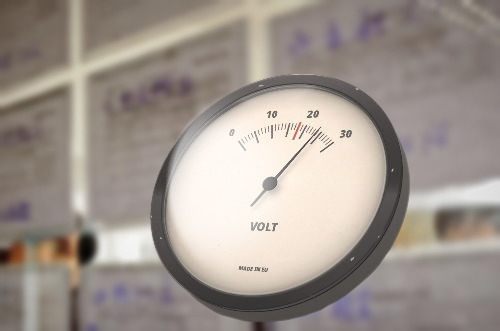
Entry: 25
